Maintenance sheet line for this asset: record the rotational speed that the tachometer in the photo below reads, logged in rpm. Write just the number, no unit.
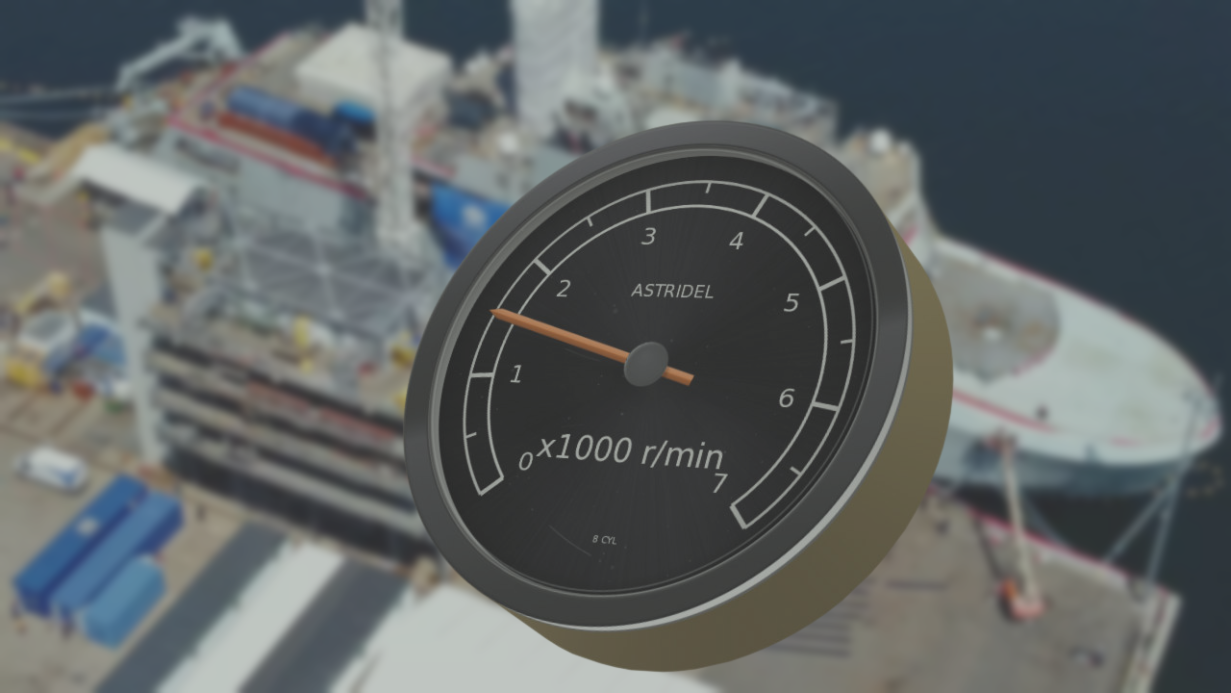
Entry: 1500
